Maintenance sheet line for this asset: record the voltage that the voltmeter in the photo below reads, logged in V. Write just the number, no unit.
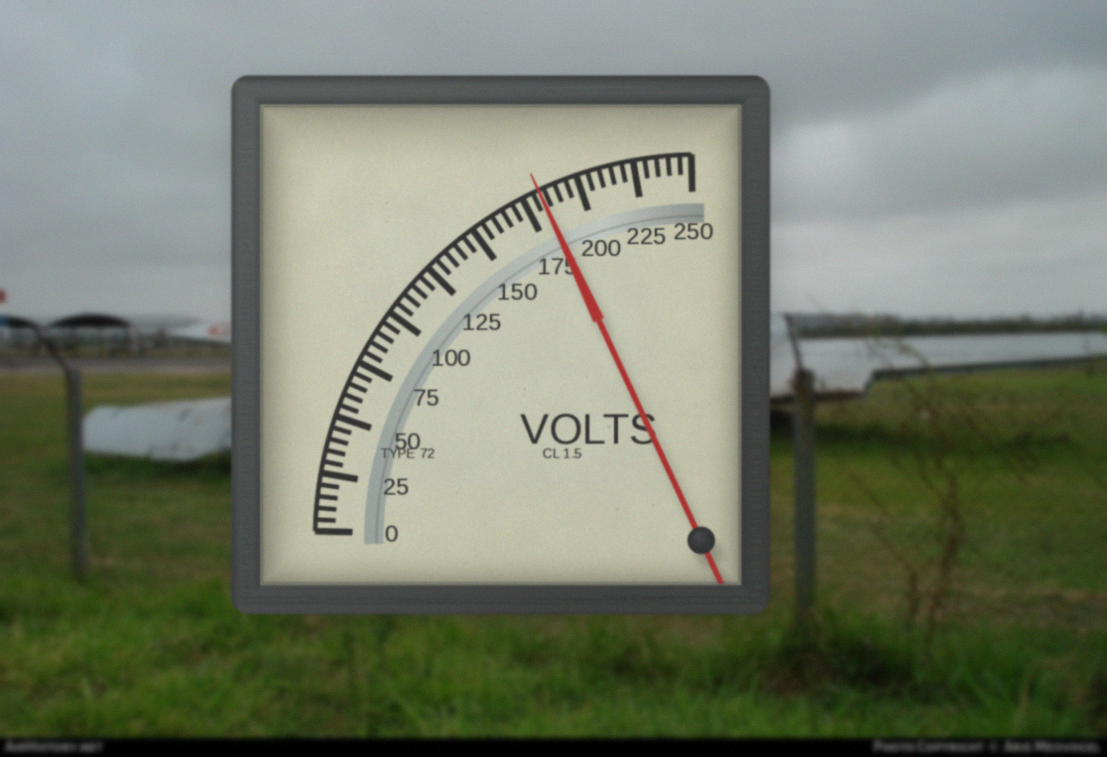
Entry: 182.5
